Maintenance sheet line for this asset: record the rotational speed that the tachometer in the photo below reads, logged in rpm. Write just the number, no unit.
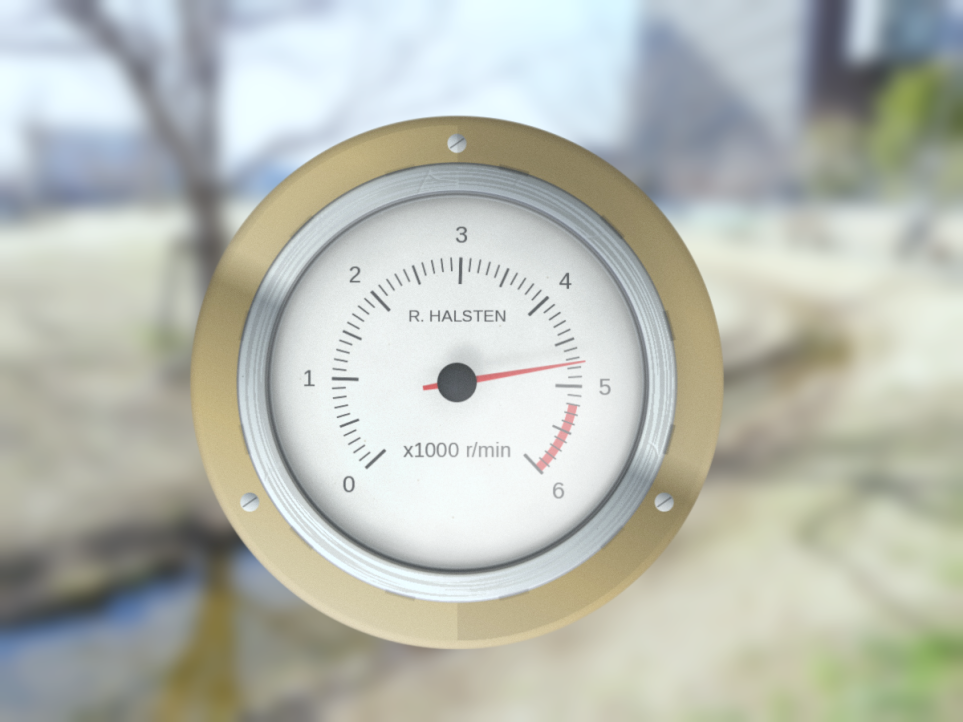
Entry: 4750
